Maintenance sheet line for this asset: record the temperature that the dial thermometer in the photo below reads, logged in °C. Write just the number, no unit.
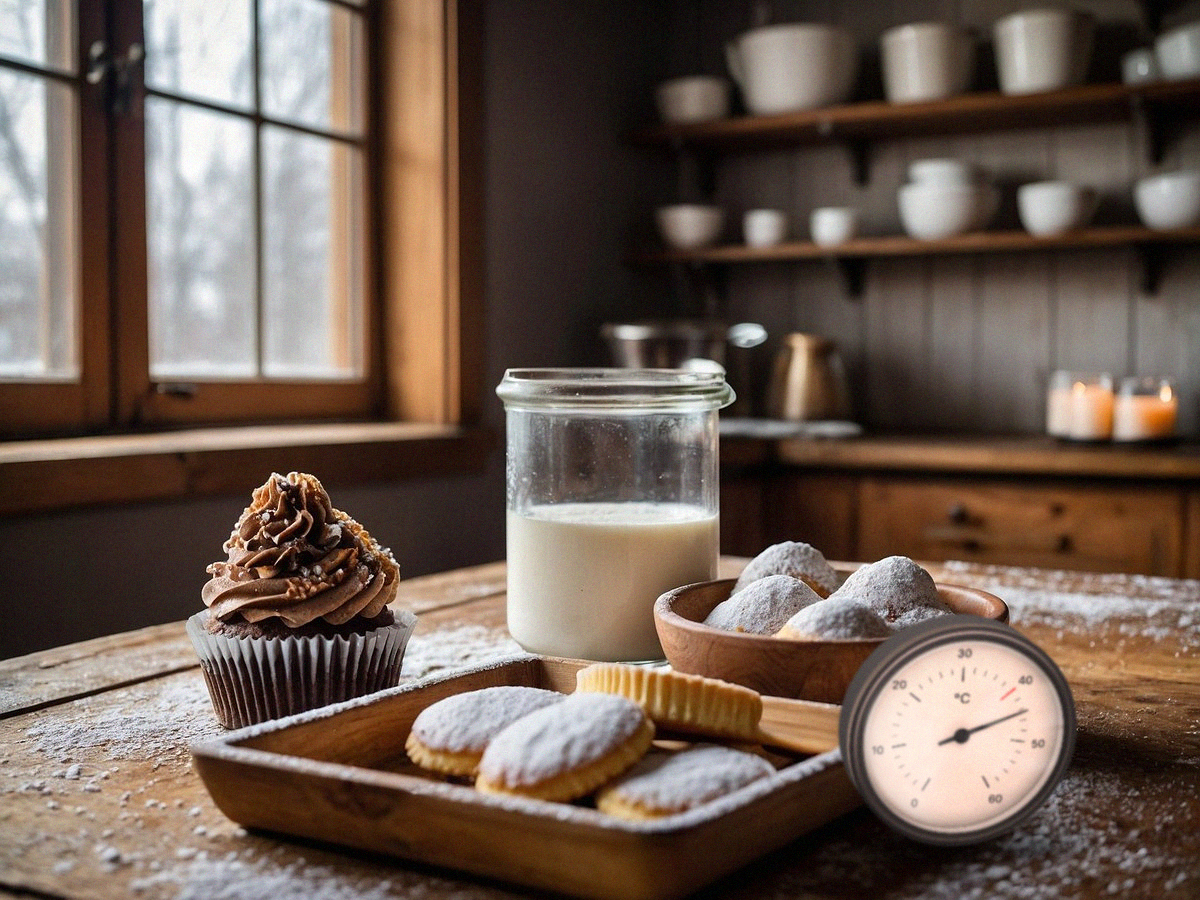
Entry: 44
